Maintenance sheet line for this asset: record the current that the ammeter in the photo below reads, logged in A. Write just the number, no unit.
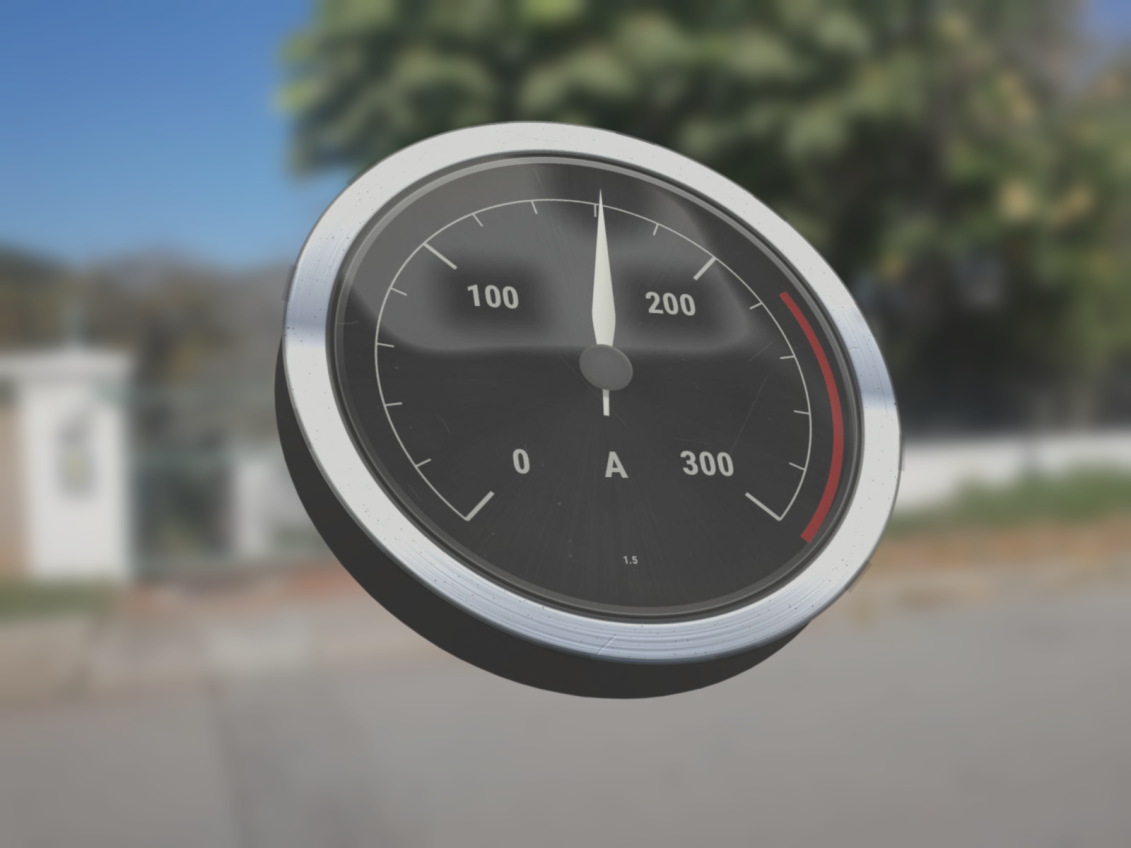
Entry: 160
